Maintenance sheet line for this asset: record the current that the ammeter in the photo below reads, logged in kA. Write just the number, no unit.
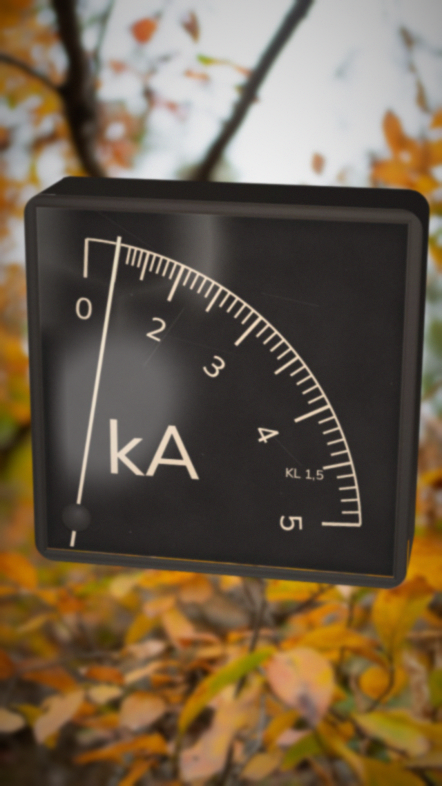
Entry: 1
